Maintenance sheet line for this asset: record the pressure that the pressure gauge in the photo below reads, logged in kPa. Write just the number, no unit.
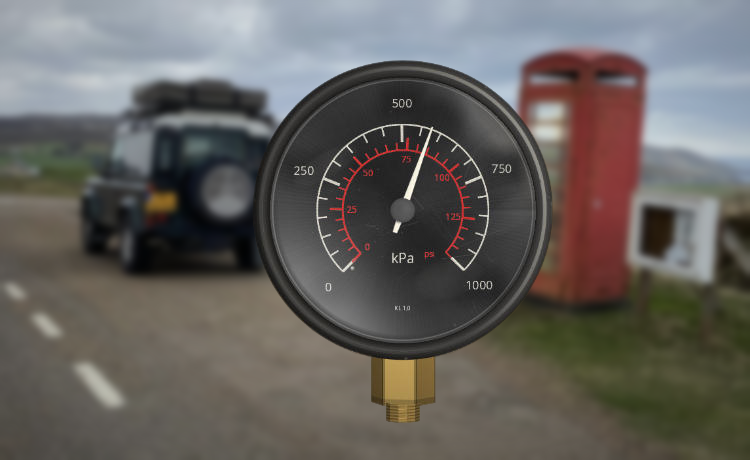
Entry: 575
